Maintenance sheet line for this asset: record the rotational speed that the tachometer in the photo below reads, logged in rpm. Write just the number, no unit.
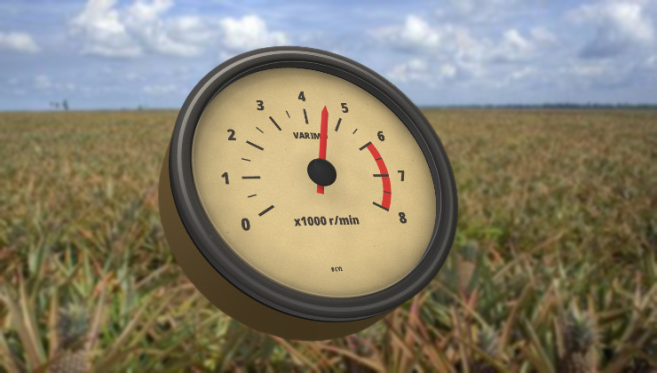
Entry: 4500
